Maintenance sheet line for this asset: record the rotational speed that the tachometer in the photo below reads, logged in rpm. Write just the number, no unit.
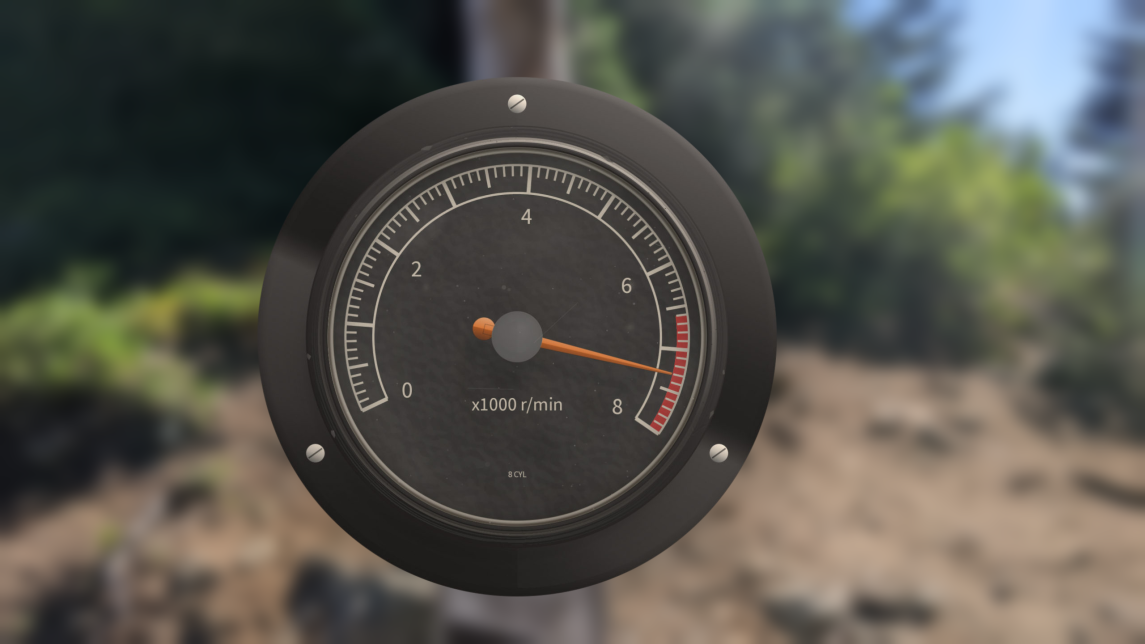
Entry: 7300
